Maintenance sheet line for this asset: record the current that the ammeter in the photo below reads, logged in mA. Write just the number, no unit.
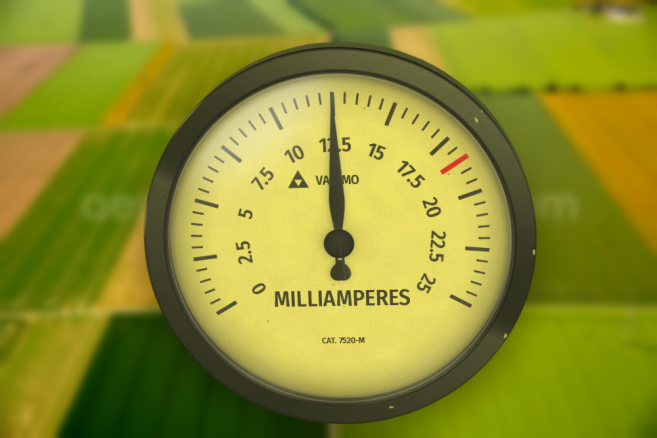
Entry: 12.5
